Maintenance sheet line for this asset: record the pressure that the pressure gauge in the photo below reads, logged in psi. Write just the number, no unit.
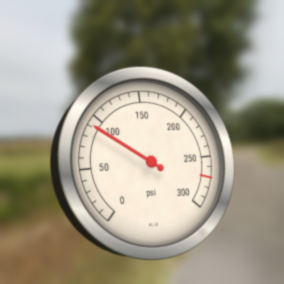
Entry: 90
